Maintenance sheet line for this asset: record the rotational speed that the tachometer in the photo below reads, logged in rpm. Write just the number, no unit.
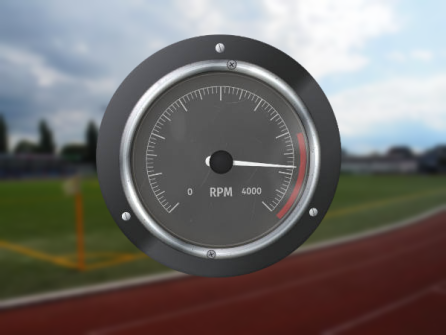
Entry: 3400
